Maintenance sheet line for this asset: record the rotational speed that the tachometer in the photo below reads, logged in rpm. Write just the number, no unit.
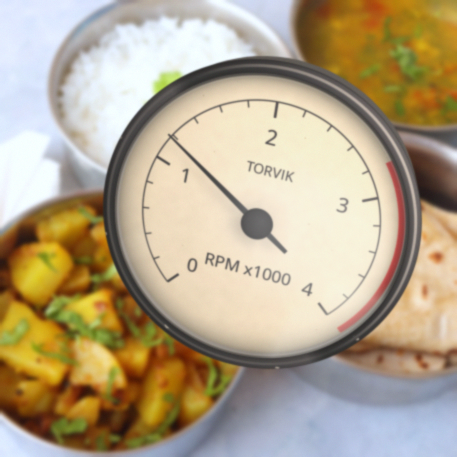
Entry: 1200
